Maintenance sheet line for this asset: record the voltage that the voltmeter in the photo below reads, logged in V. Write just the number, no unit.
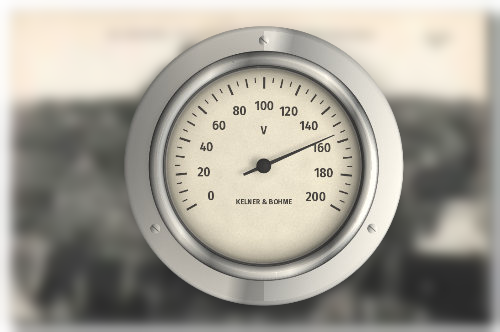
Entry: 155
